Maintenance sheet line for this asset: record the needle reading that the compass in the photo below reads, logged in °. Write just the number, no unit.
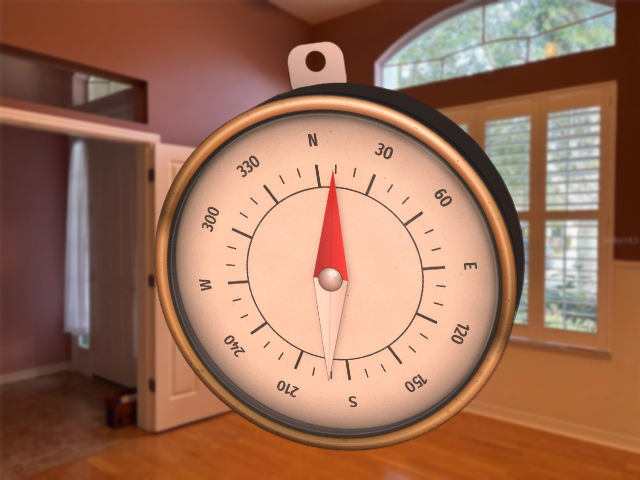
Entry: 10
